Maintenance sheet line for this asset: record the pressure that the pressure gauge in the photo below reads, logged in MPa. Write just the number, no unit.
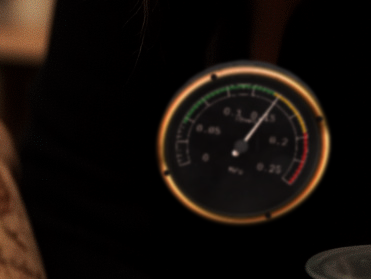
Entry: 0.15
